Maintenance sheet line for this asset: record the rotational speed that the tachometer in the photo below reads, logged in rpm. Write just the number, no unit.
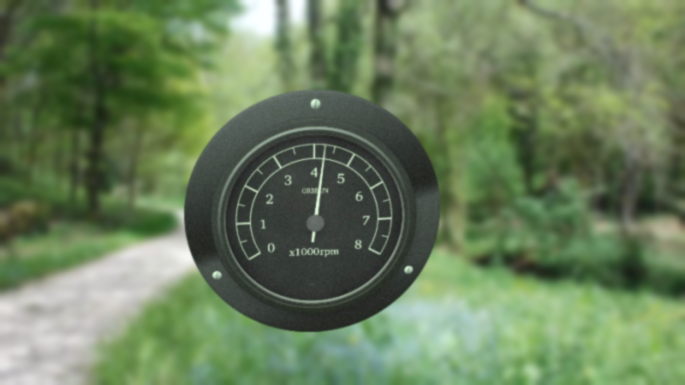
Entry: 4250
